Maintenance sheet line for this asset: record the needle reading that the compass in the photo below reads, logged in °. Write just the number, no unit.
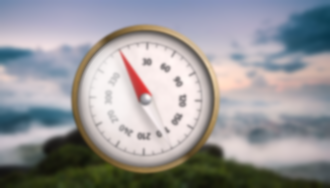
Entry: 0
